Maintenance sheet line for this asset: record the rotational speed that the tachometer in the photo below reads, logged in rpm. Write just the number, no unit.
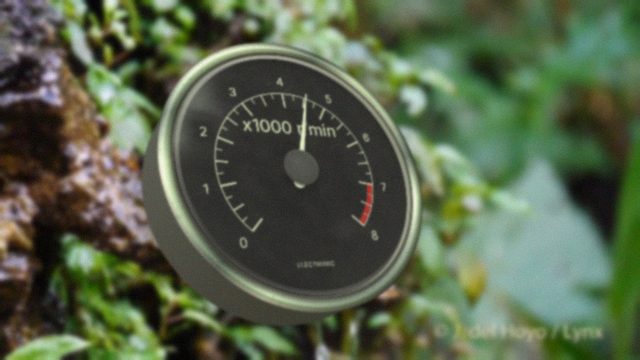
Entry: 4500
